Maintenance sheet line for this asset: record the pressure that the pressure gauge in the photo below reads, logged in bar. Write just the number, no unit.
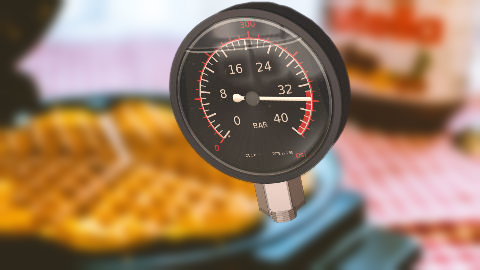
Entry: 34
